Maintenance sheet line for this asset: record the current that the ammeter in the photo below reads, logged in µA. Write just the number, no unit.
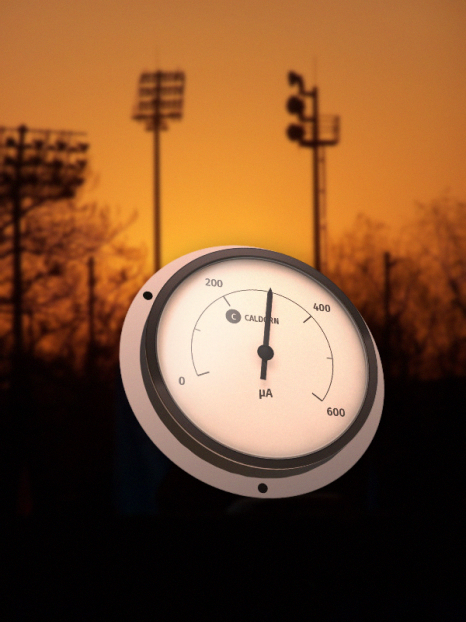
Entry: 300
